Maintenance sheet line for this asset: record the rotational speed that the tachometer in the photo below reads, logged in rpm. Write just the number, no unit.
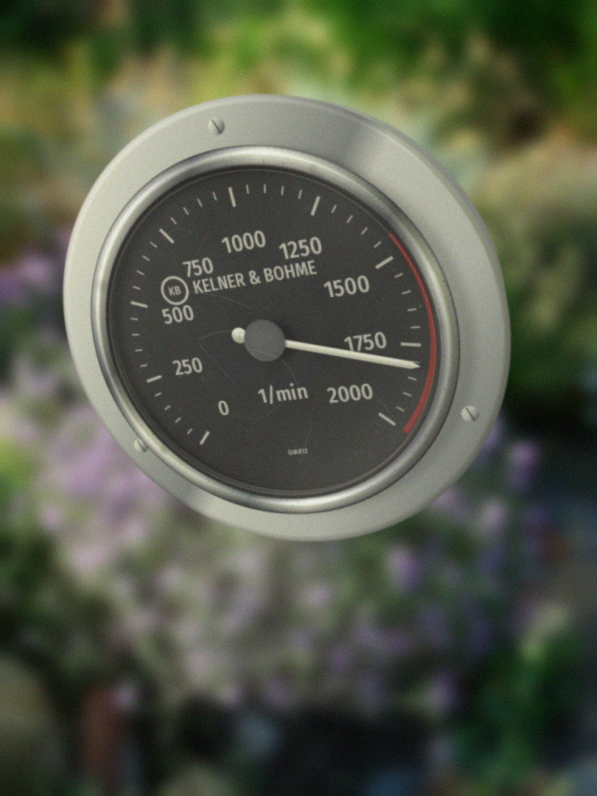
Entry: 1800
